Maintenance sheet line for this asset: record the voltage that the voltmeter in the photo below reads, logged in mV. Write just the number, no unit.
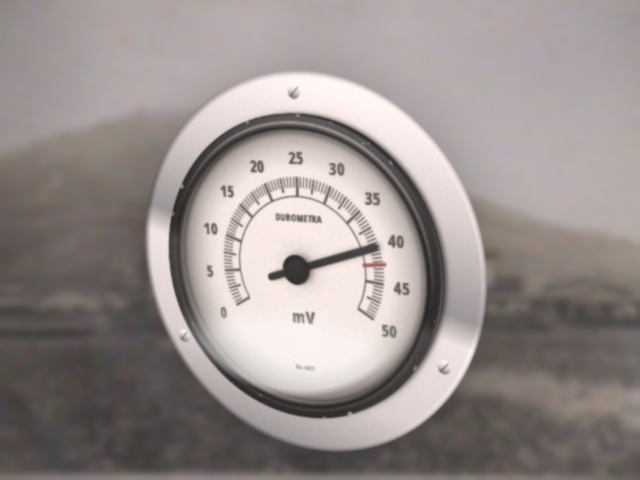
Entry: 40
